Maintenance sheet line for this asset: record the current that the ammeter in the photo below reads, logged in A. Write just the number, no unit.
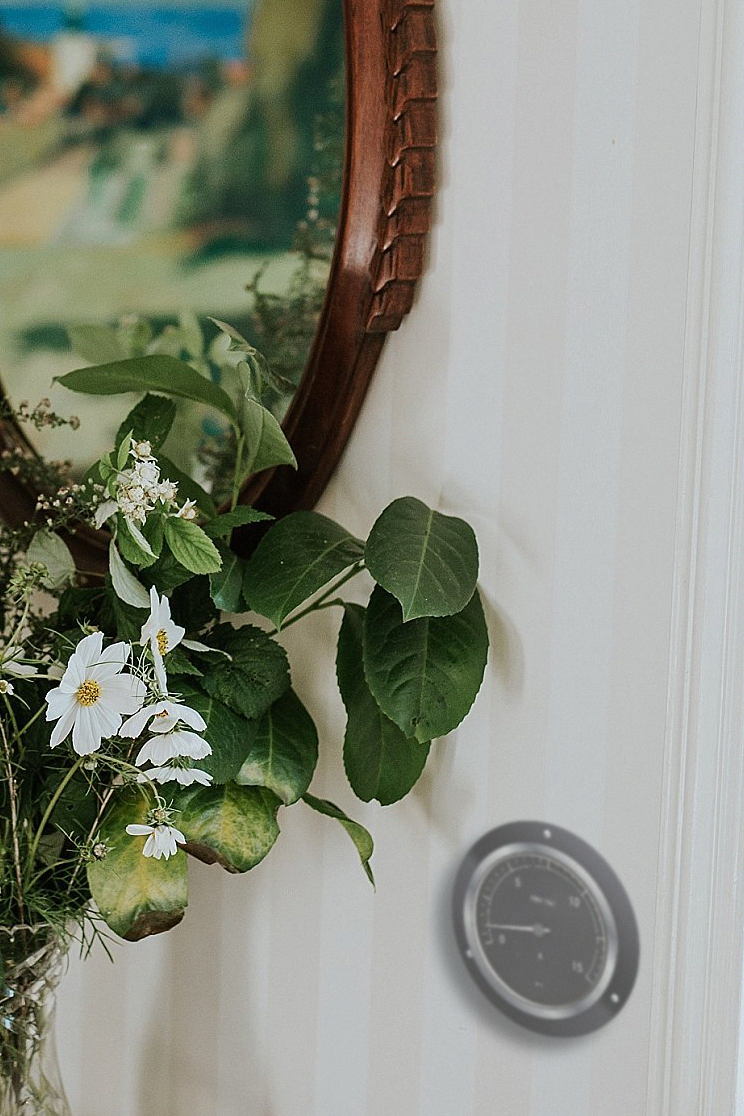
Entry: 1
